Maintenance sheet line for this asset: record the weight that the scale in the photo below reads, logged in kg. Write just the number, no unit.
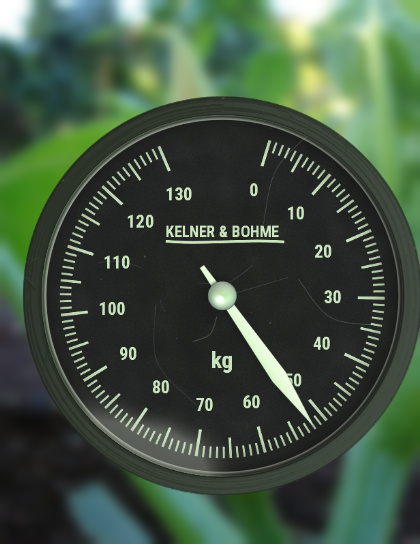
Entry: 52
